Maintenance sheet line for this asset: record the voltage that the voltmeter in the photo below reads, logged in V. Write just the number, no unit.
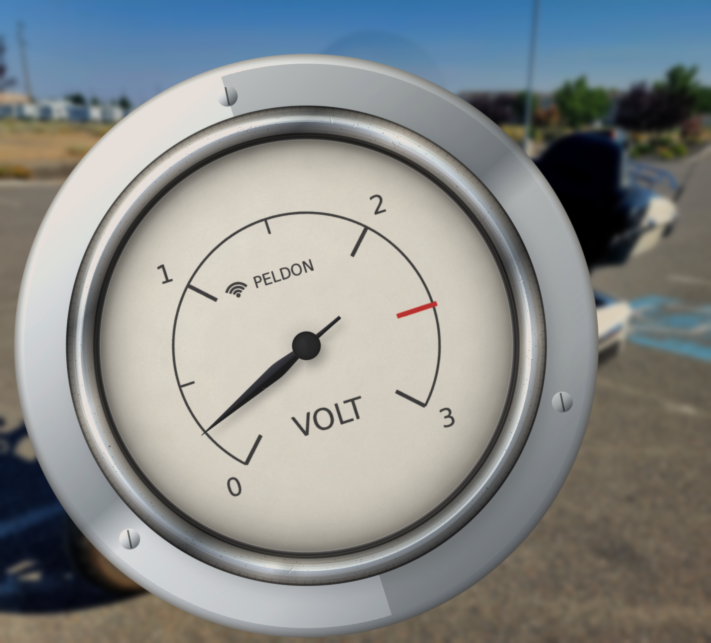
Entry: 0.25
